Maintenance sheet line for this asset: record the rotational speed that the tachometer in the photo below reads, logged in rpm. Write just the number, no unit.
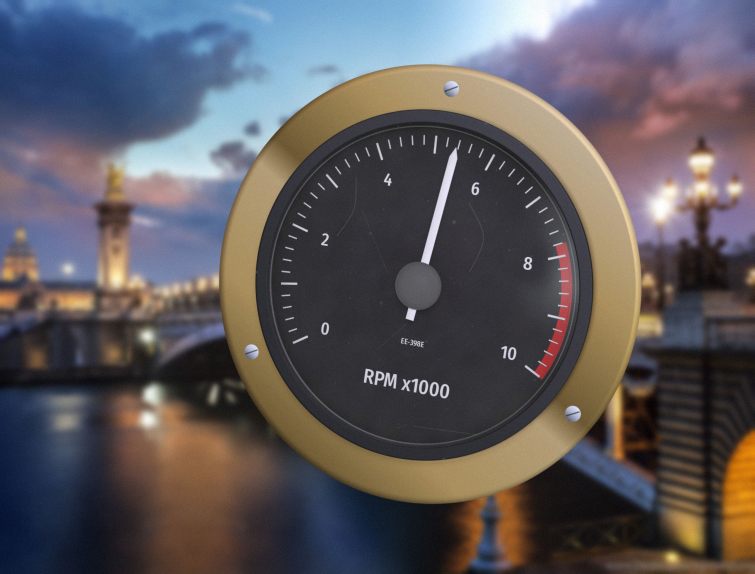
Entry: 5400
